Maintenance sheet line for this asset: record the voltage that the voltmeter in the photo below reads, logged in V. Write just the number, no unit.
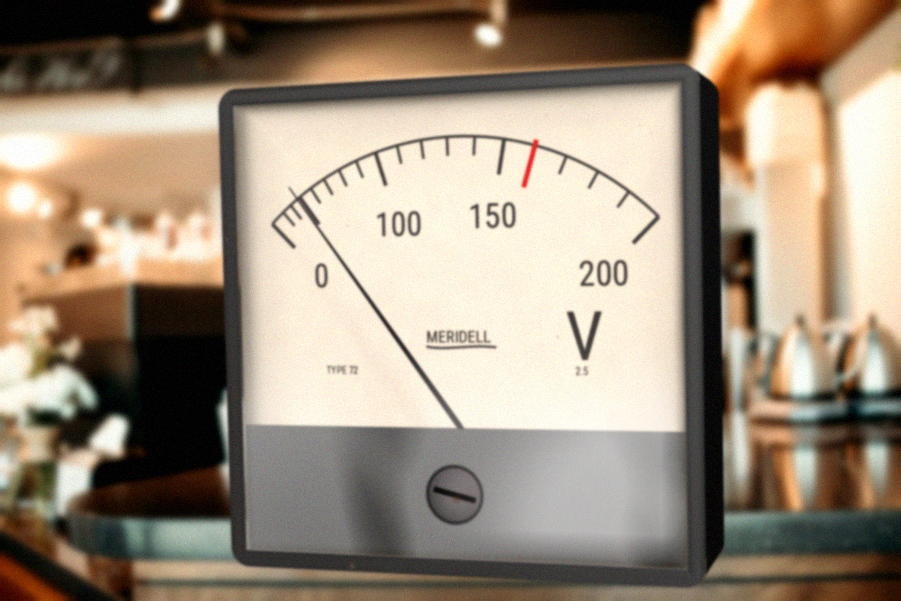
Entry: 50
